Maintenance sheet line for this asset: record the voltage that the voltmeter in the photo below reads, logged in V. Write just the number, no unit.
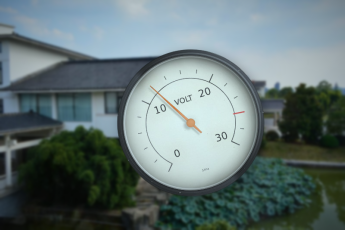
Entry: 12
